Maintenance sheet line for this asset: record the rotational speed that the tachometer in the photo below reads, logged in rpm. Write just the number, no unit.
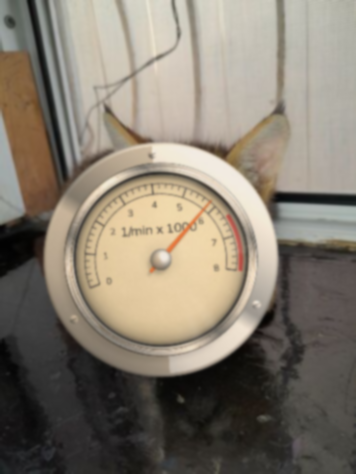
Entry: 5800
